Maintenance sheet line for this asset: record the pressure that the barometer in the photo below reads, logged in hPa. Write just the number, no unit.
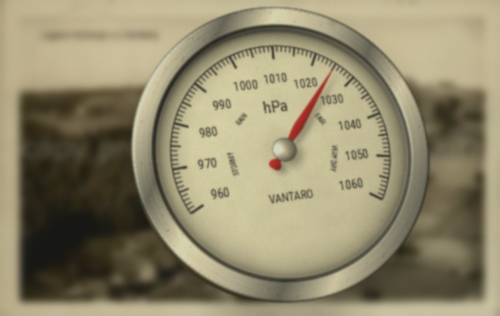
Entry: 1025
